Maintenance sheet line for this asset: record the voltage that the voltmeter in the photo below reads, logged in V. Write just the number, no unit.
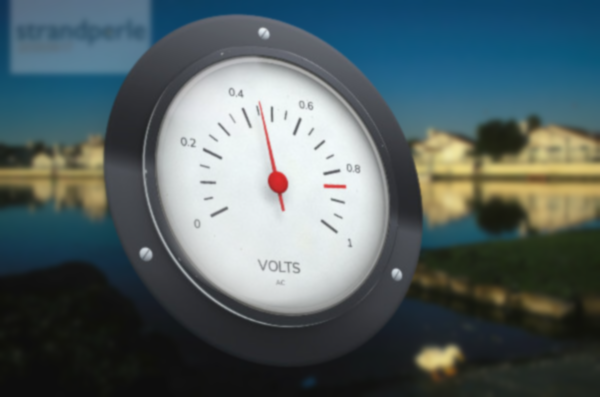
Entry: 0.45
